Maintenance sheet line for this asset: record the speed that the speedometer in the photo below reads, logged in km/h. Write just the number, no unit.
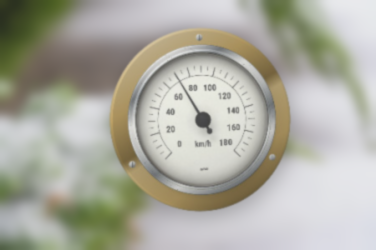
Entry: 70
